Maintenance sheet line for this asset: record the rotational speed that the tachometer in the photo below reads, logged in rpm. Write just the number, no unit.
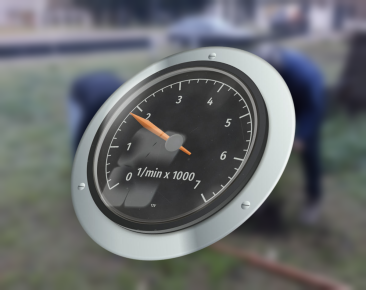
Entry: 1800
